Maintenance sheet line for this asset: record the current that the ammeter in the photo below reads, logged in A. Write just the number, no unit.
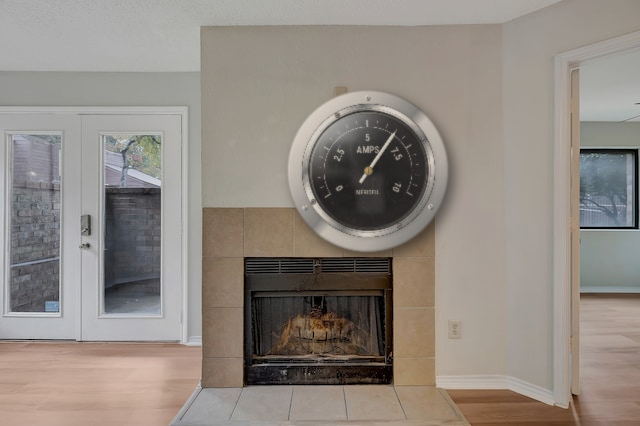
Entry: 6.5
